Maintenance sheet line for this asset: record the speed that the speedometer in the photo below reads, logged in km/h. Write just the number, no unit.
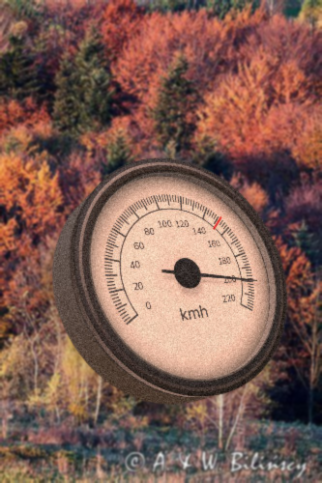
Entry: 200
